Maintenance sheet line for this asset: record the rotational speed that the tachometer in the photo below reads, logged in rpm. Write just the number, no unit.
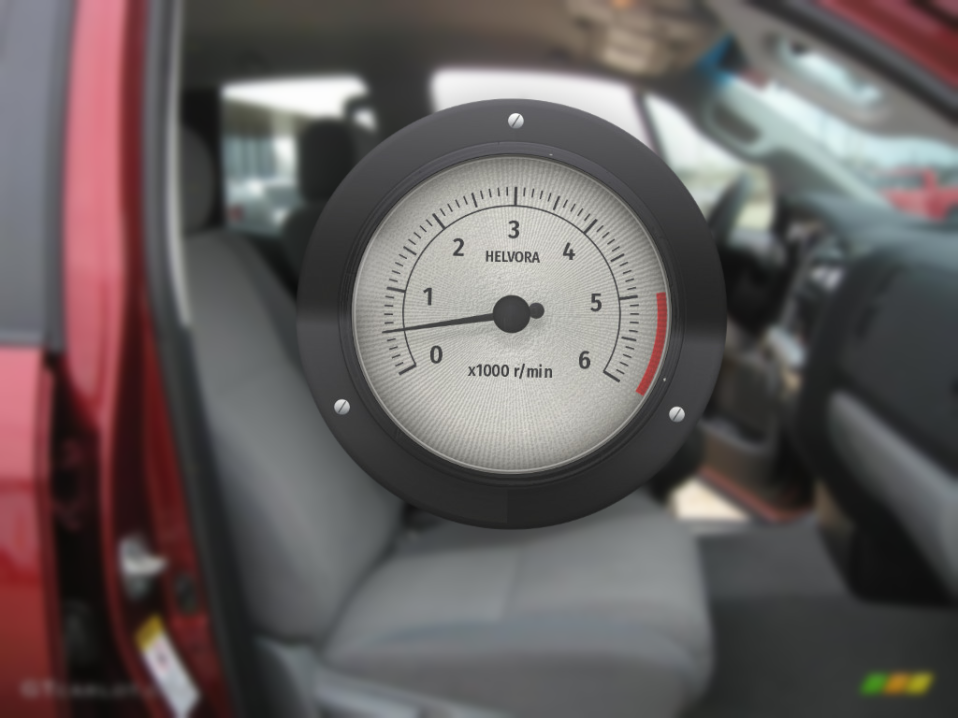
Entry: 500
